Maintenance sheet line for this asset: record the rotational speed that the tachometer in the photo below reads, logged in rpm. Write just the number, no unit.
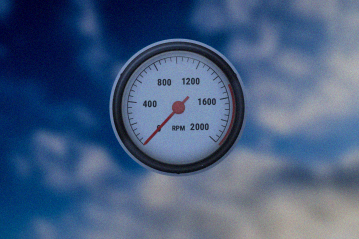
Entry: 0
